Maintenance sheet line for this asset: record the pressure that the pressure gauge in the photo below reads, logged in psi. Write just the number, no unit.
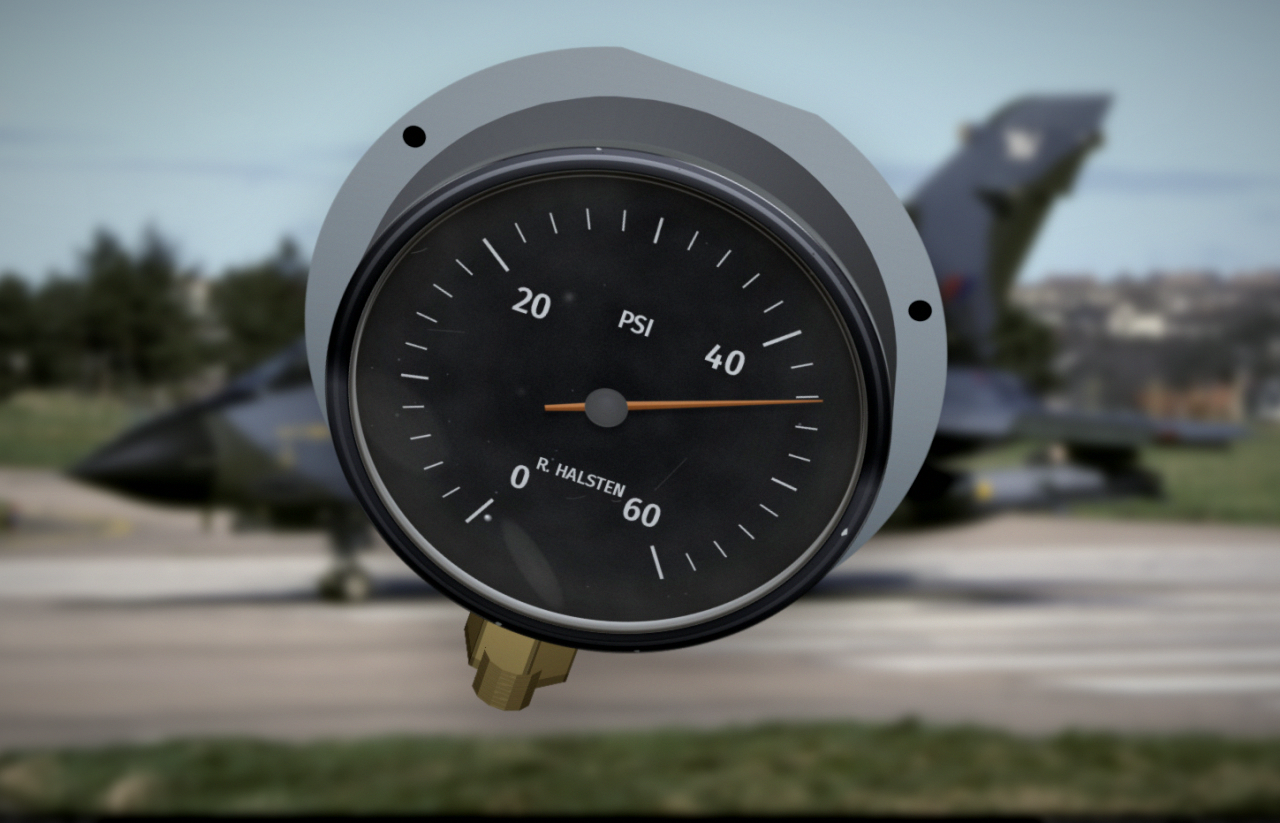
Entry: 44
